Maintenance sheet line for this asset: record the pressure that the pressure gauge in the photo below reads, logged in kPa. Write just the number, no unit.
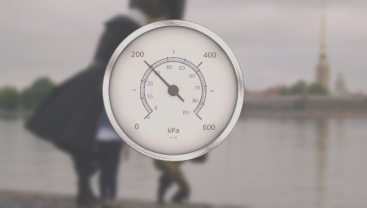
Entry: 200
